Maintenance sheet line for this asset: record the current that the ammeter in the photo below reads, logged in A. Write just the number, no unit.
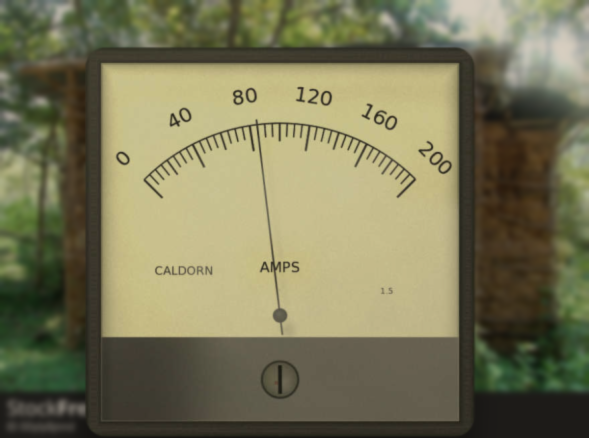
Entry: 85
